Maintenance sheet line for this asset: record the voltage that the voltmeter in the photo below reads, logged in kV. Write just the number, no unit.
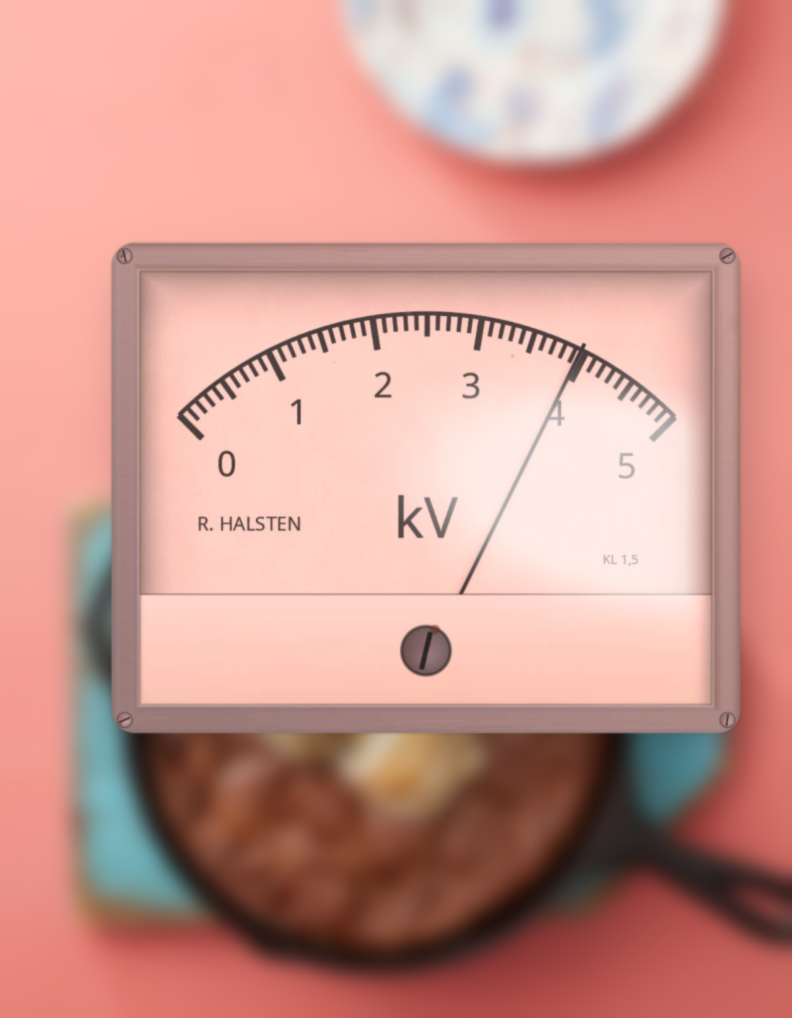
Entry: 3.95
